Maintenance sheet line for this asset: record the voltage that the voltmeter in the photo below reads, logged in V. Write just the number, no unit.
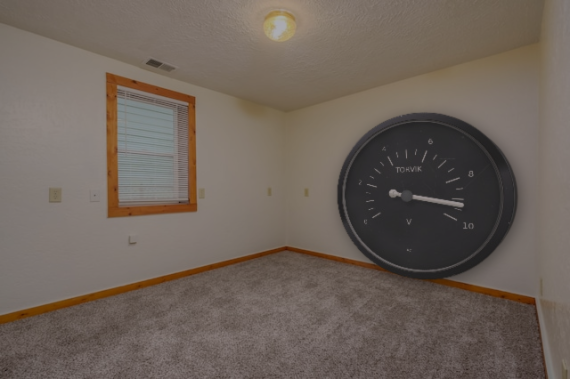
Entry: 9.25
